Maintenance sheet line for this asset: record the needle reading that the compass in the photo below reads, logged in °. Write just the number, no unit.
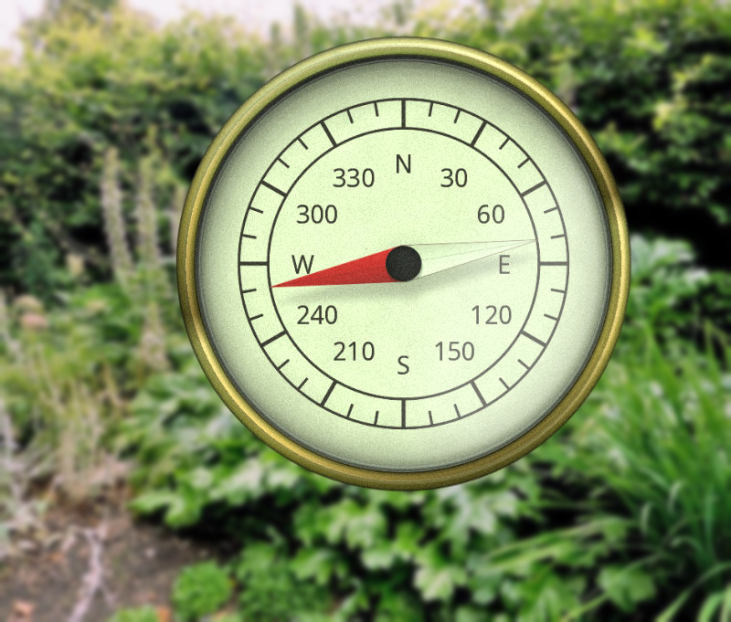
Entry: 260
